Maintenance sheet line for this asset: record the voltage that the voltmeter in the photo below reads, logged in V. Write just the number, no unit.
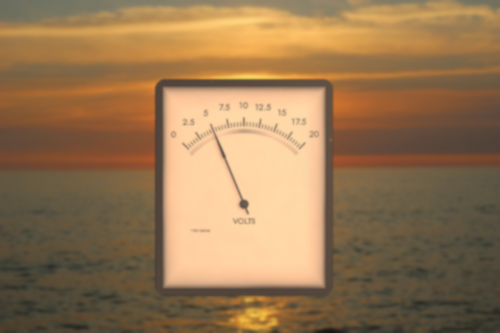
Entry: 5
